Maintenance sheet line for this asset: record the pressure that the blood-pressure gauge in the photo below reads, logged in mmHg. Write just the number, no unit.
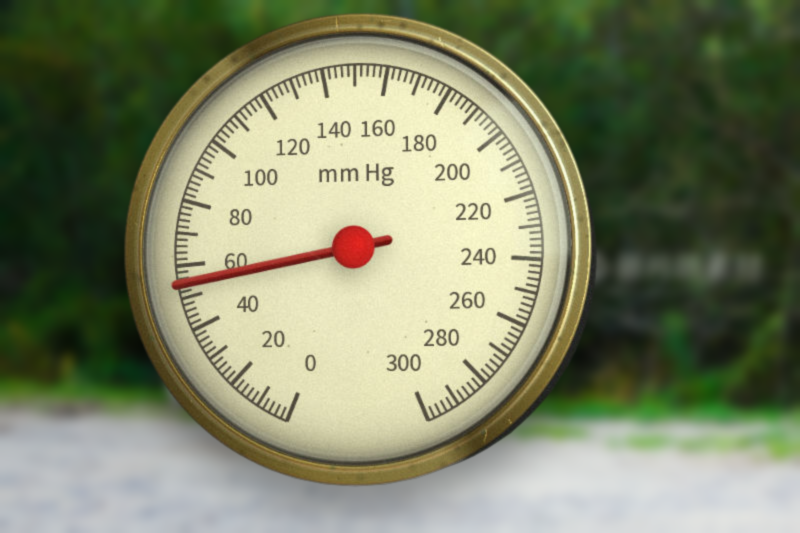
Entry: 54
